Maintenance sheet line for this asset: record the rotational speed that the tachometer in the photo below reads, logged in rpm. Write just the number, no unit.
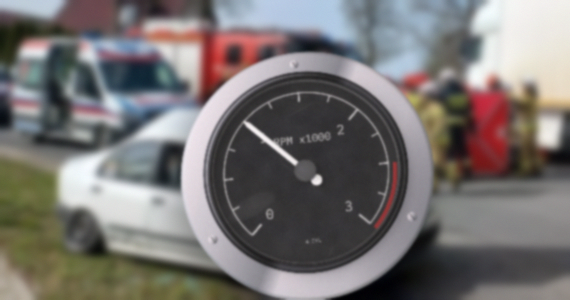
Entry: 1000
